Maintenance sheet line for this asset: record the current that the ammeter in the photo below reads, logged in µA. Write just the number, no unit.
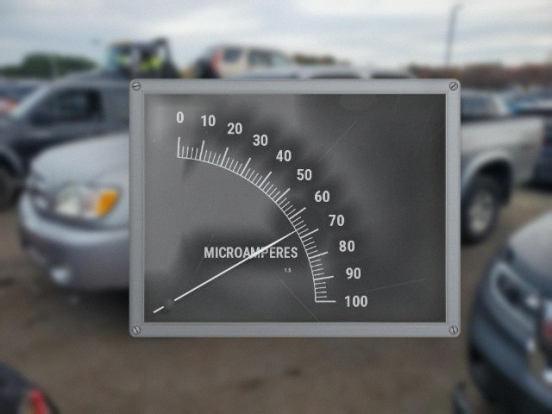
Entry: 66
